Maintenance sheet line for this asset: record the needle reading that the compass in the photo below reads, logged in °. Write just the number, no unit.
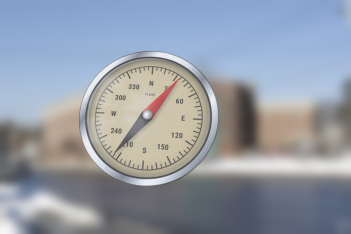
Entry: 35
